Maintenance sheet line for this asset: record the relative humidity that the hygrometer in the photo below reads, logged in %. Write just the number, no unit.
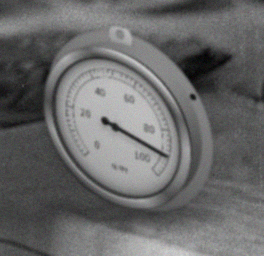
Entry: 90
